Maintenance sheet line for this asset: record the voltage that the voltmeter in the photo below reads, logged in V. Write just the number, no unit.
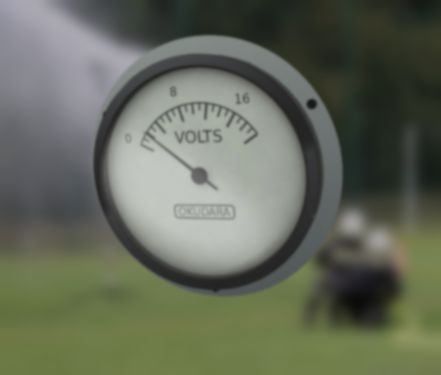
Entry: 2
